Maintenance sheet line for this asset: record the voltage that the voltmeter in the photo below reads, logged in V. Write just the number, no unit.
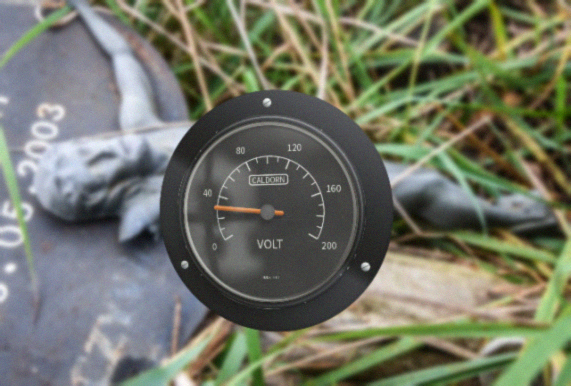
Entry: 30
